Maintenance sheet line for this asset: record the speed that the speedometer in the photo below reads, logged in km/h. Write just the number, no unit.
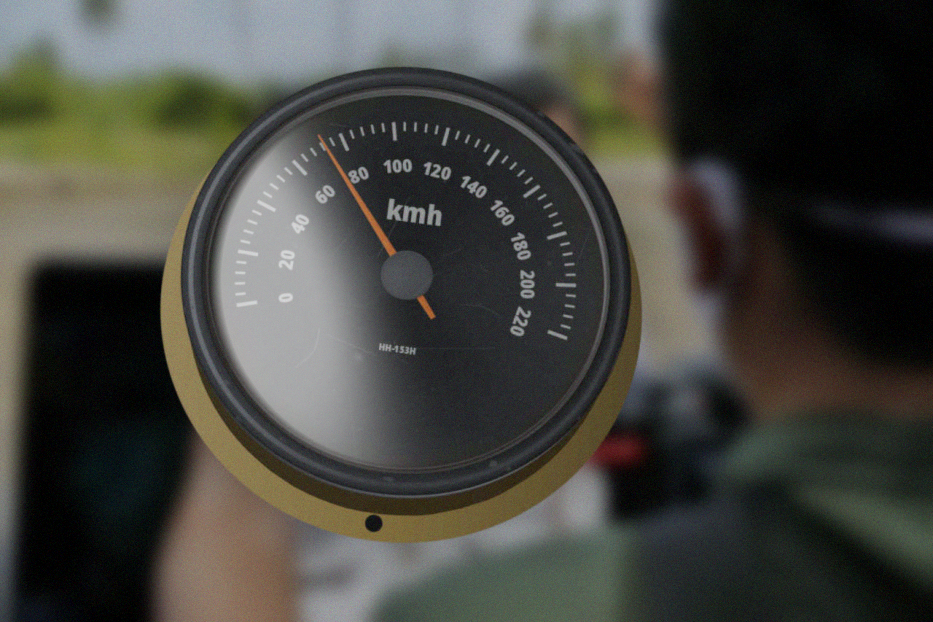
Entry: 72
